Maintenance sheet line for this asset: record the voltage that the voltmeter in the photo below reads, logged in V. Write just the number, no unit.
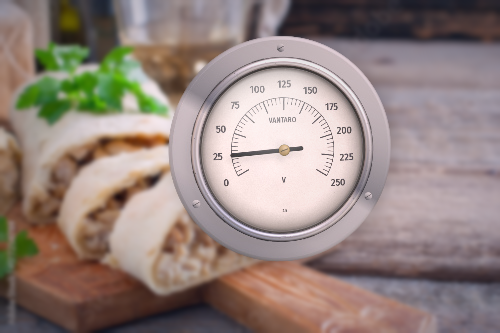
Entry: 25
